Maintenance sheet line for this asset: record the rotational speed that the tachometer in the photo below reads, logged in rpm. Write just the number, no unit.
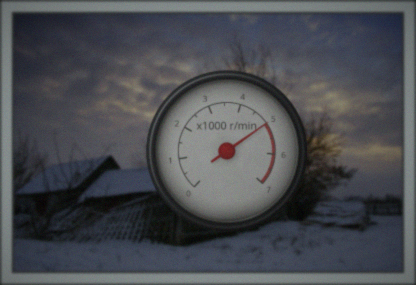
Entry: 5000
